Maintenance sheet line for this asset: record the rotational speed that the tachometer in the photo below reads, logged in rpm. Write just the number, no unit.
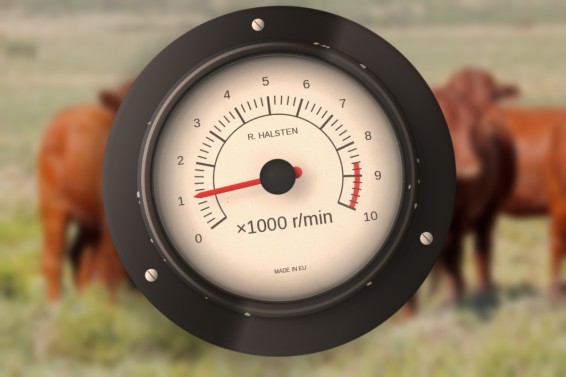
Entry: 1000
